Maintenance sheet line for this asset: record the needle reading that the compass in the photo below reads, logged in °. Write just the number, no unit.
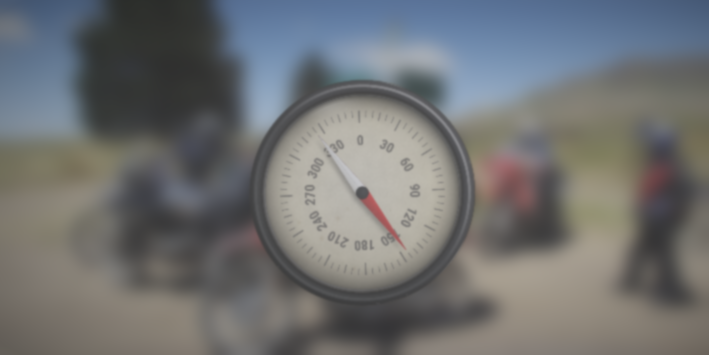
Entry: 145
